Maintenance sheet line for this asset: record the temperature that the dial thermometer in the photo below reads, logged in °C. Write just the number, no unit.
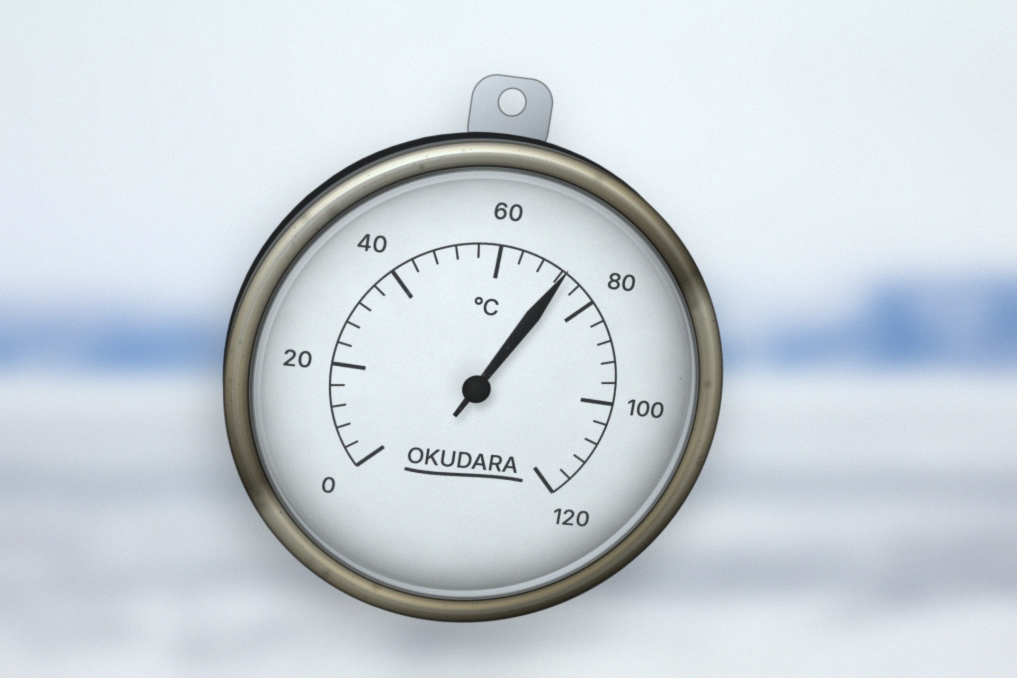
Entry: 72
